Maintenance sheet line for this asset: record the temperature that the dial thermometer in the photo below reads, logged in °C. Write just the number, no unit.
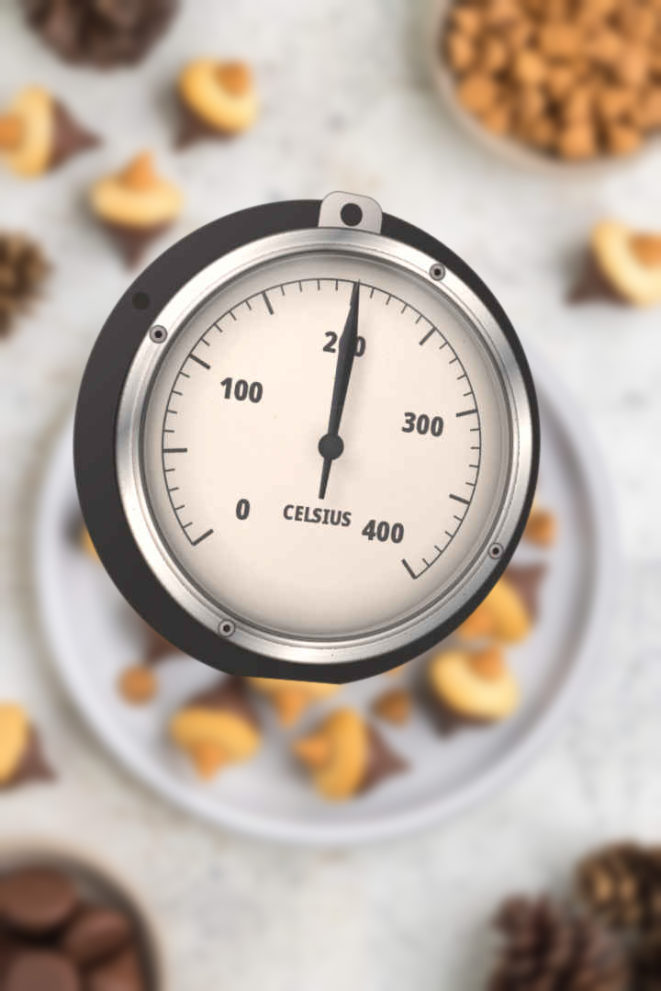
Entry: 200
